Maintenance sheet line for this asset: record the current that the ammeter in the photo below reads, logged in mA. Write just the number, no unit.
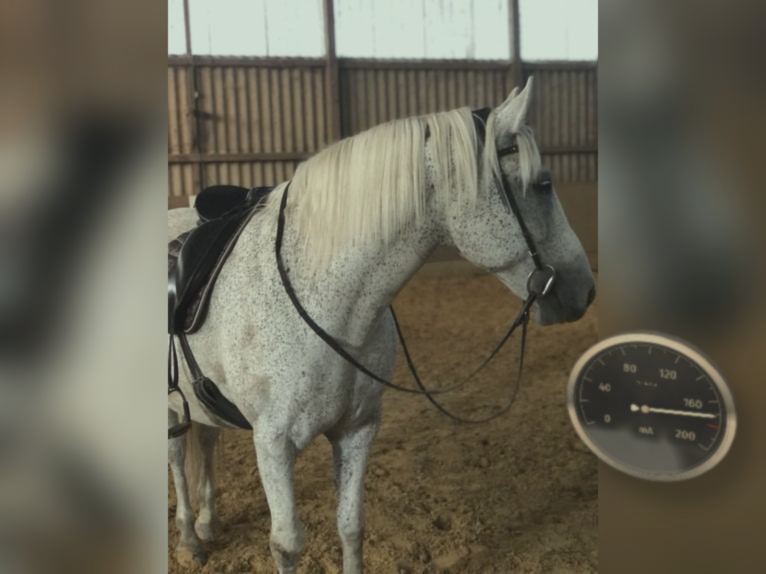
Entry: 170
